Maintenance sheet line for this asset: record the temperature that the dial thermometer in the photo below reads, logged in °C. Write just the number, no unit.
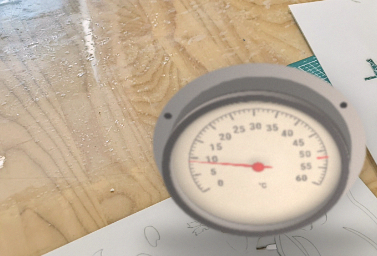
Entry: 10
